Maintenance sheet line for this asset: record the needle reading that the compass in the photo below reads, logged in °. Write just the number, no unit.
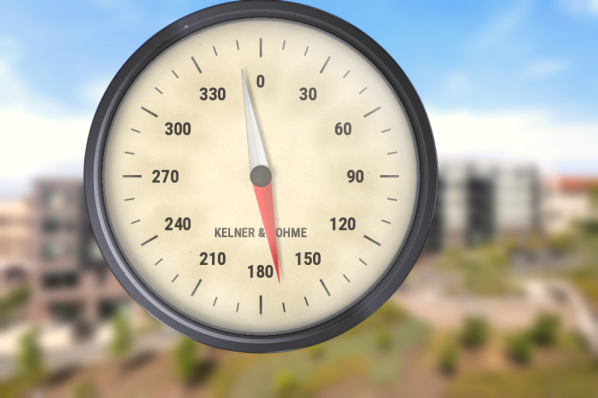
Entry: 170
